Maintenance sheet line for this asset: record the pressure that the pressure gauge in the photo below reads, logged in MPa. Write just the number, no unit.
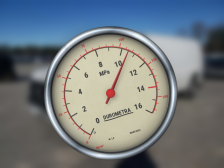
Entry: 10.5
